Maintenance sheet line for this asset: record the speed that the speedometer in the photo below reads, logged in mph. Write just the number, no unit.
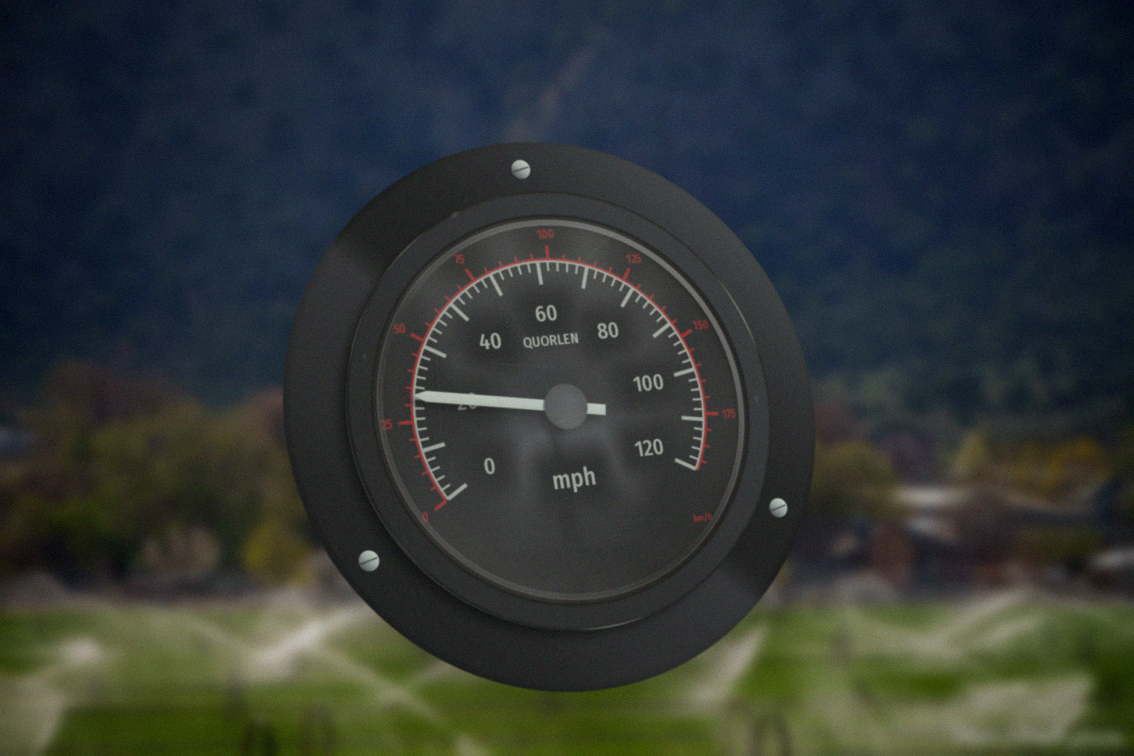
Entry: 20
